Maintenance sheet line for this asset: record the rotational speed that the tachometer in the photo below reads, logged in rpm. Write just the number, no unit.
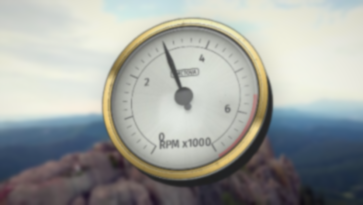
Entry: 3000
